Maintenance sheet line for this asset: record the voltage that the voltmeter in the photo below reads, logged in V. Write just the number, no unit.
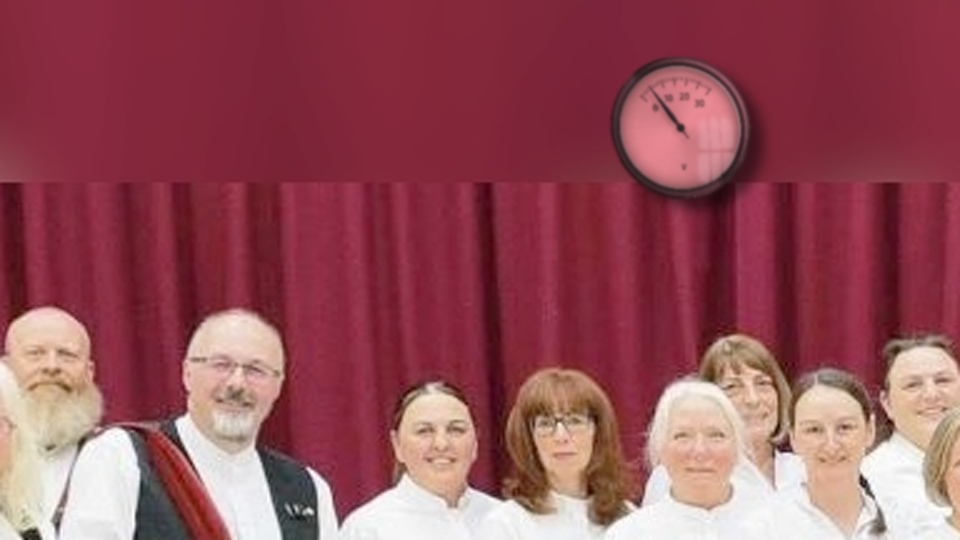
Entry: 5
